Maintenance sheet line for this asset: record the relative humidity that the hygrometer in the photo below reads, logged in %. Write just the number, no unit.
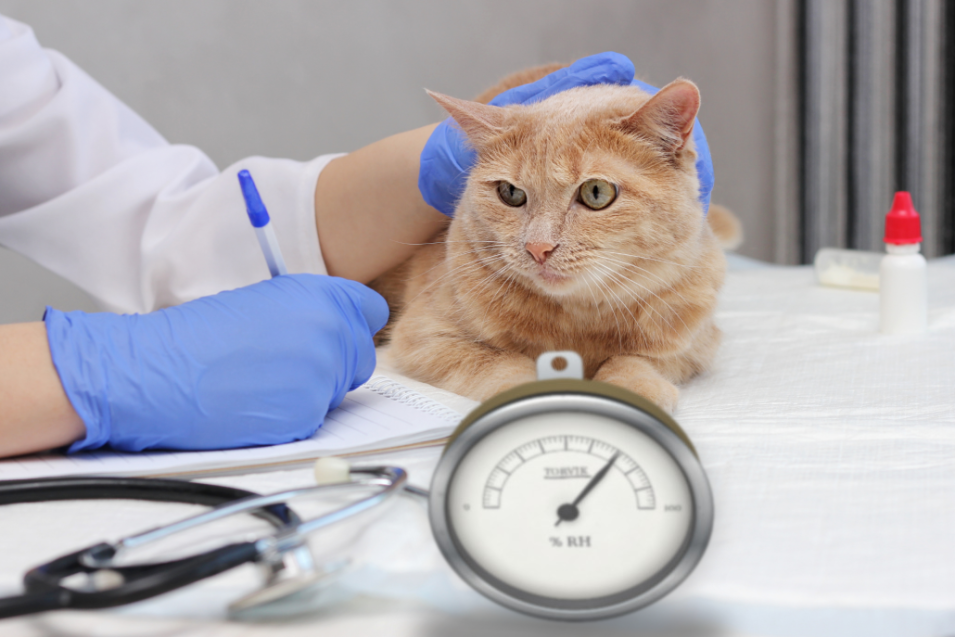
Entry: 70
